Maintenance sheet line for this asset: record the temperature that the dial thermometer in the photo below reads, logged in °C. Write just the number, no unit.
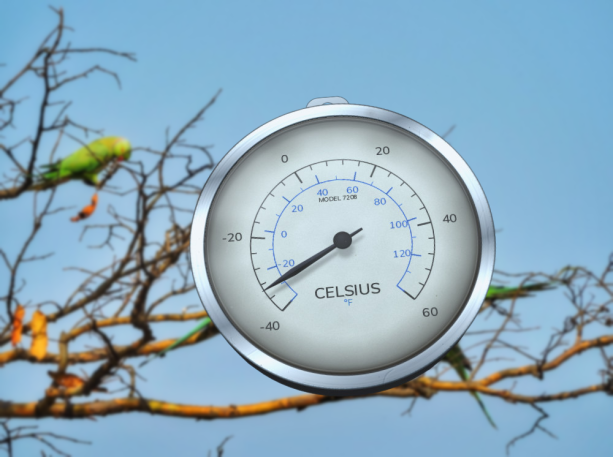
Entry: -34
